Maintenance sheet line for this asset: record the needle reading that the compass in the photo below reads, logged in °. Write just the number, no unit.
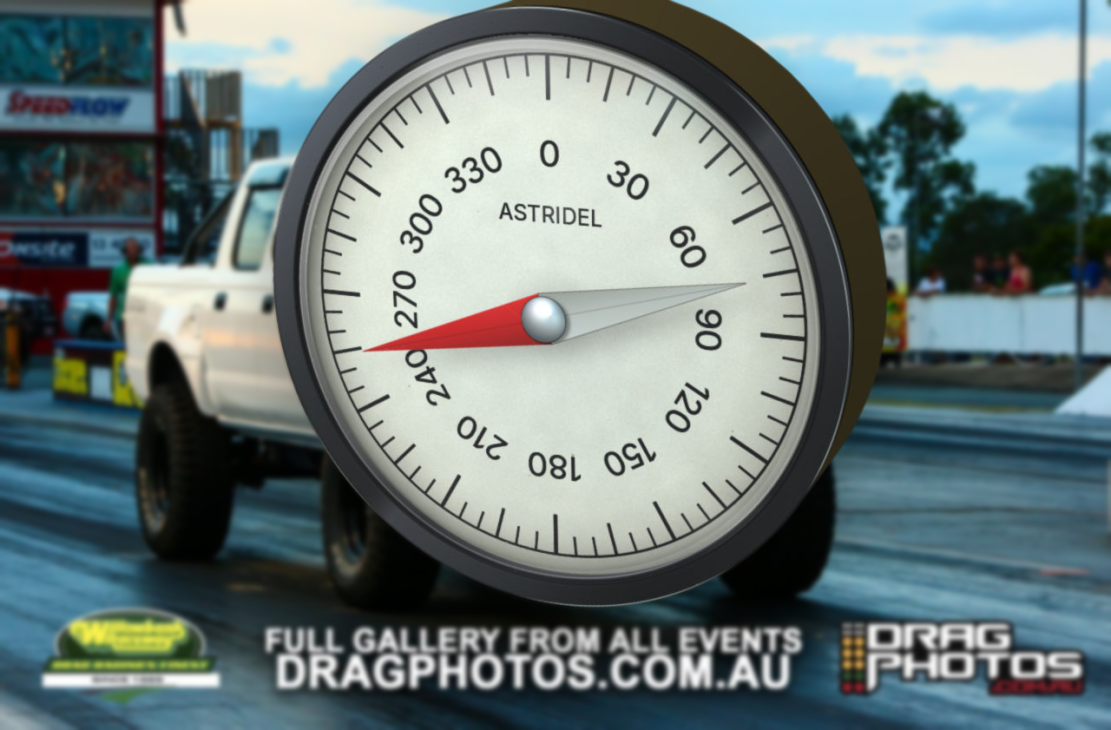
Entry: 255
